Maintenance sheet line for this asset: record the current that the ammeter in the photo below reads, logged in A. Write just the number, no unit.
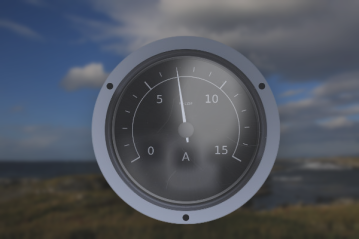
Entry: 7
